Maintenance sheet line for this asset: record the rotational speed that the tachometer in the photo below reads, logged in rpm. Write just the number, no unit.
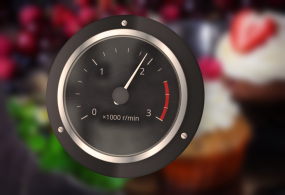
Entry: 1900
